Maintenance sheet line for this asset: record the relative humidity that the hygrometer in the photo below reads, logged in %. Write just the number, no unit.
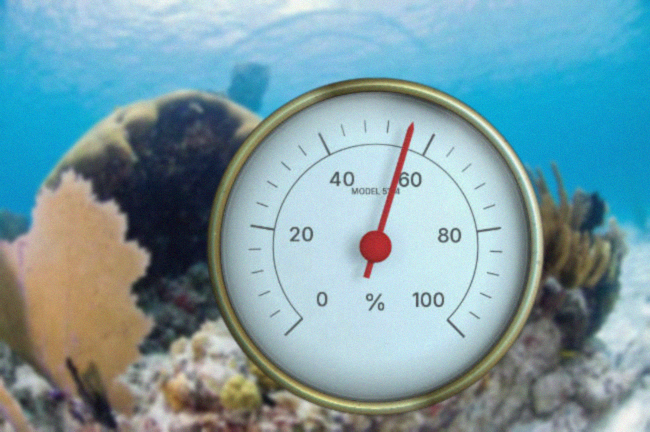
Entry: 56
